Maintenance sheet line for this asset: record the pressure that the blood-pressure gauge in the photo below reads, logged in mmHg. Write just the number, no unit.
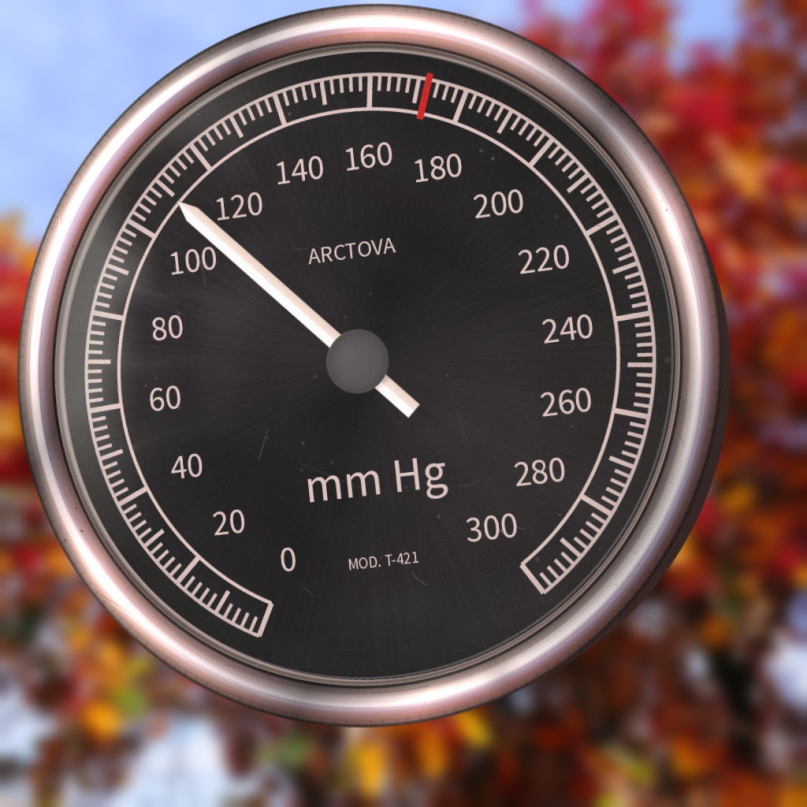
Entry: 110
